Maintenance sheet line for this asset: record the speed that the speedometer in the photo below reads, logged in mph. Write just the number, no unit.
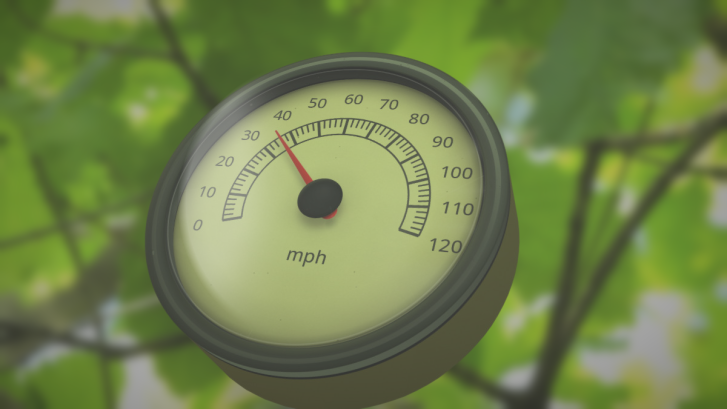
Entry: 36
